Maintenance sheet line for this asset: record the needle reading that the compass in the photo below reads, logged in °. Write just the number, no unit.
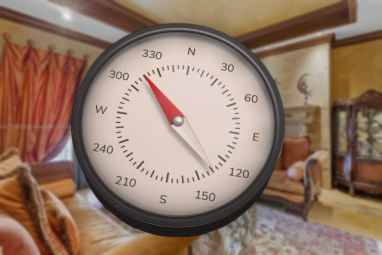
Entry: 315
